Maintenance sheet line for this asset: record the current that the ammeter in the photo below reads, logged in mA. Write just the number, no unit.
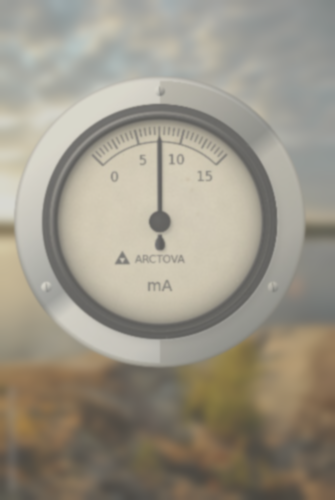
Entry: 7.5
